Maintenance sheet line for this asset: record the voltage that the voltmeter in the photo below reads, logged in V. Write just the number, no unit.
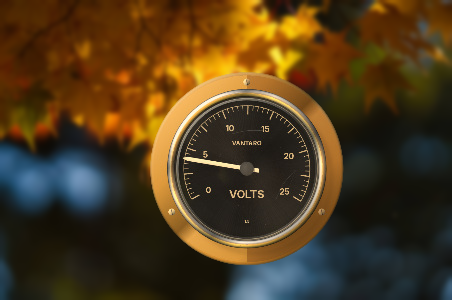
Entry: 4
